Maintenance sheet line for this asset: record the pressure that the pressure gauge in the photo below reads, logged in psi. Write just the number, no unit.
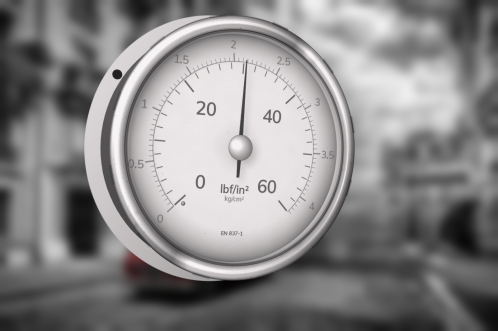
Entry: 30
